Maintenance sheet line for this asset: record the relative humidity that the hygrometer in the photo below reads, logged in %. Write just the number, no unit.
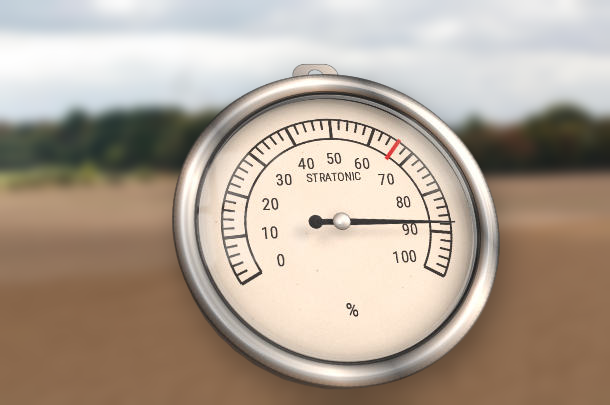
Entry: 88
